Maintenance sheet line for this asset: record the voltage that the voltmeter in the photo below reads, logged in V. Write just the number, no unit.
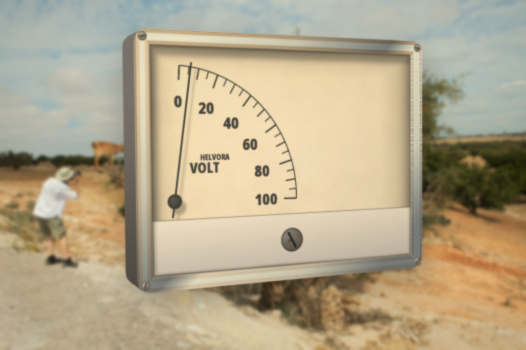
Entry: 5
